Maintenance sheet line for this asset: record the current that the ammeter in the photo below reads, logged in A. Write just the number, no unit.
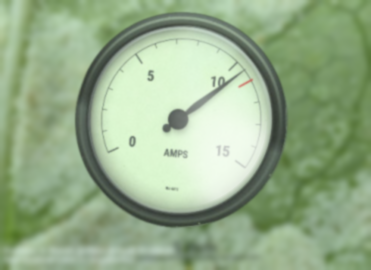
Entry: 10.5
